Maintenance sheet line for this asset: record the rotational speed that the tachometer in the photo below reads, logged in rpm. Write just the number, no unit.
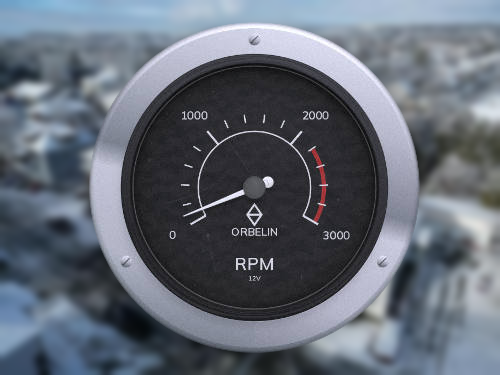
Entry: 100
